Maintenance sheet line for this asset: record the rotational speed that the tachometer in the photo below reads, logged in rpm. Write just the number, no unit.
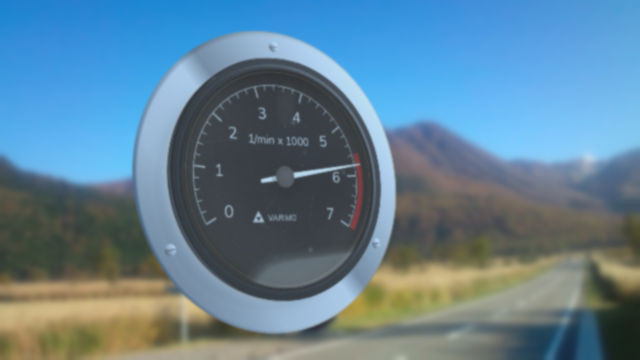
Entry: 5800
